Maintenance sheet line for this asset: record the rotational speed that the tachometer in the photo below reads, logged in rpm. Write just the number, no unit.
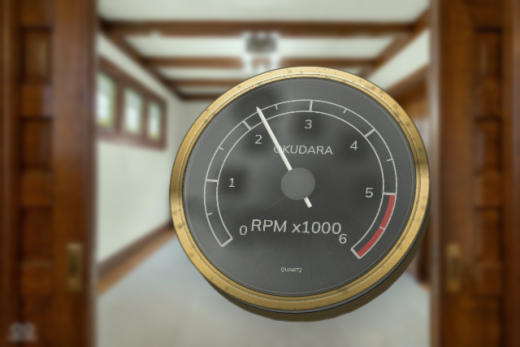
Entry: 2250
